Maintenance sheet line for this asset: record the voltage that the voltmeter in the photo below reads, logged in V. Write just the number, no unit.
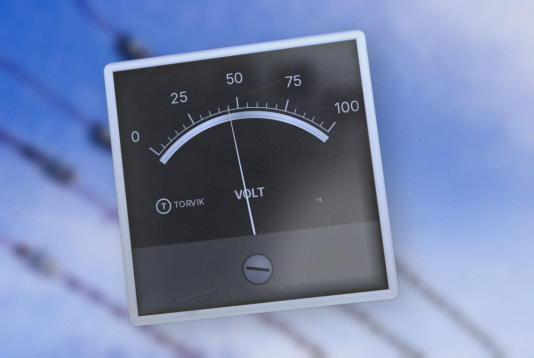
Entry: 45
